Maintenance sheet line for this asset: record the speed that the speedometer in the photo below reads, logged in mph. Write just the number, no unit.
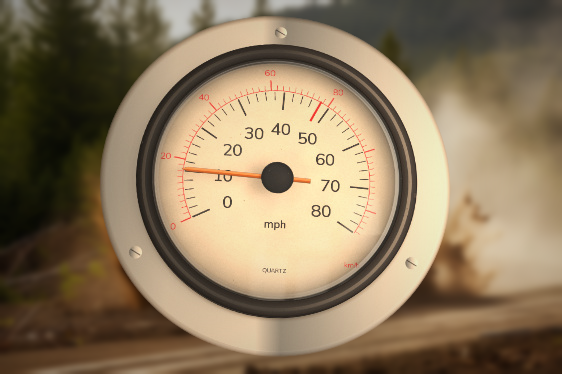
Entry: 10
